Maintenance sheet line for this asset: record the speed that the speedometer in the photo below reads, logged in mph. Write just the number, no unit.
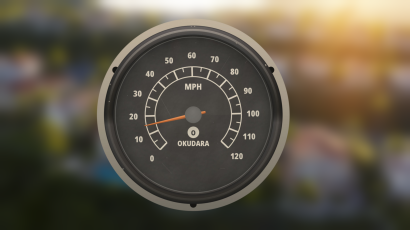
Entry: 15
